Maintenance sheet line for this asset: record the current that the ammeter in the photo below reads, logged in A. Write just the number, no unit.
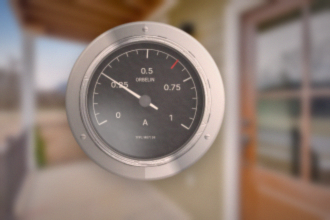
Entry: 0.25
